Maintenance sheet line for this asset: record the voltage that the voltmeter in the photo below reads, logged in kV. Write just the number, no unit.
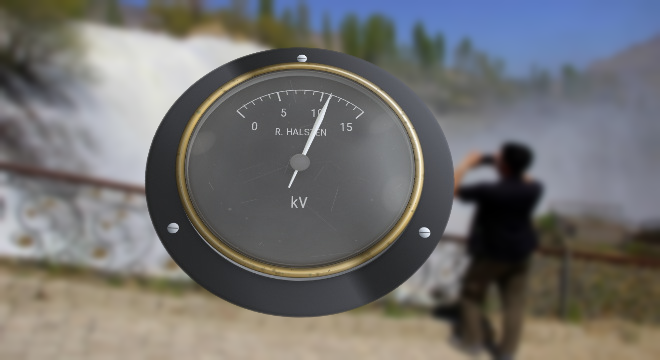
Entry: 11
